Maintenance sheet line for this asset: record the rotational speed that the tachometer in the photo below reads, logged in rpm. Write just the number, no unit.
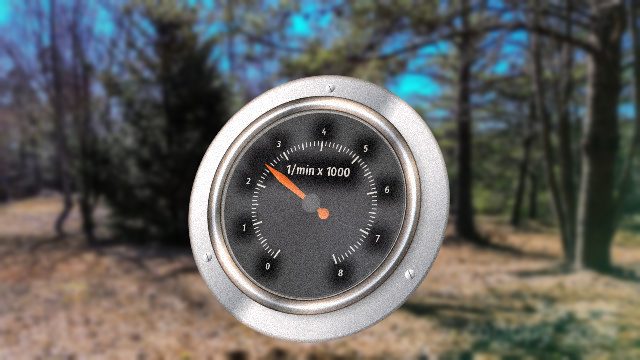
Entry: 2500
